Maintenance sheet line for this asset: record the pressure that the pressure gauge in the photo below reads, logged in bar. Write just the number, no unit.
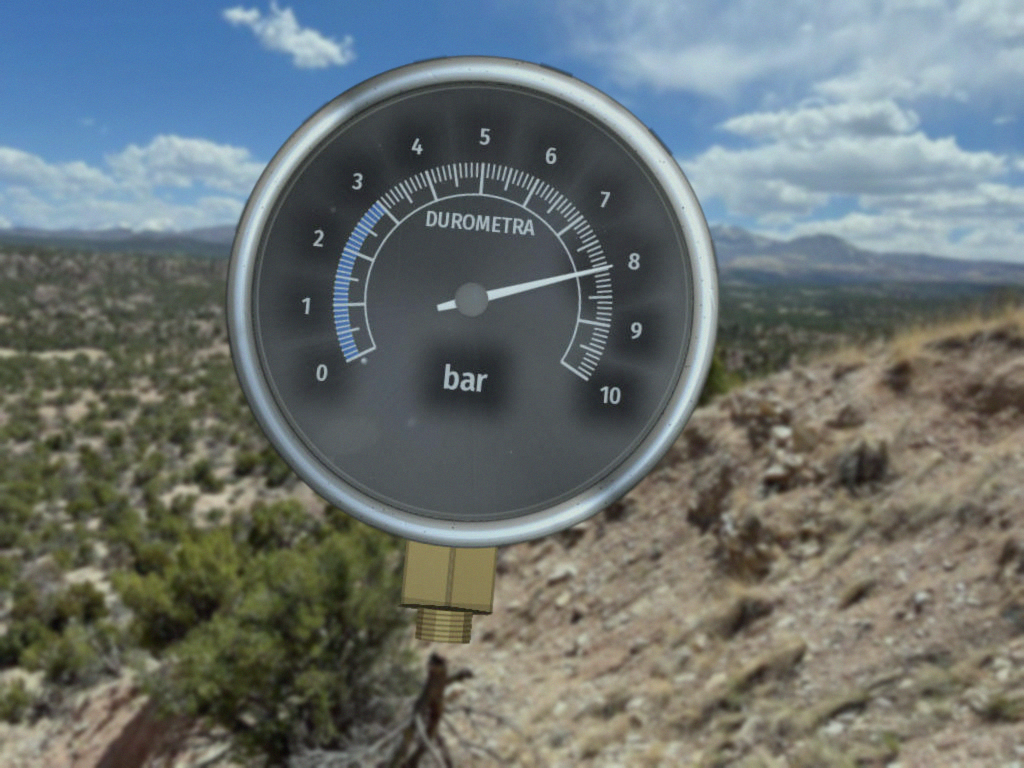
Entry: 8
